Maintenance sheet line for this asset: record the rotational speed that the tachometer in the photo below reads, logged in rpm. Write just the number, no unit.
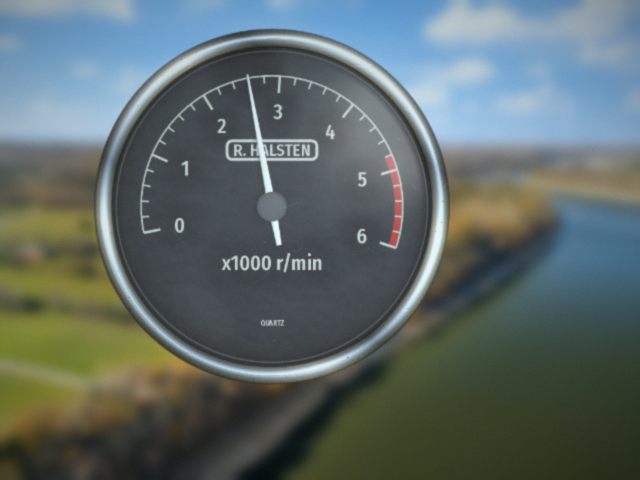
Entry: 2600
